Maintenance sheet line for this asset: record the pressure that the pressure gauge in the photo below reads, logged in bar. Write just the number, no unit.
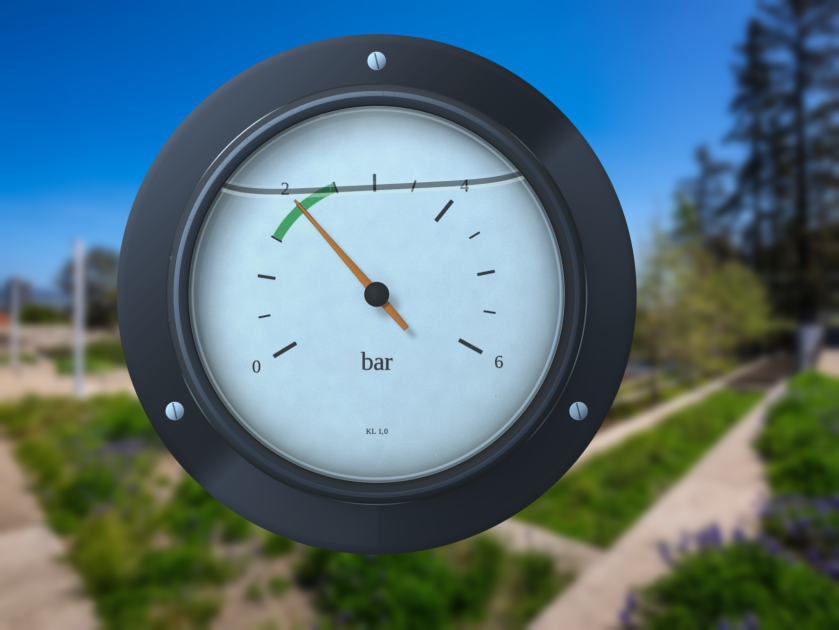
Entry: 2
